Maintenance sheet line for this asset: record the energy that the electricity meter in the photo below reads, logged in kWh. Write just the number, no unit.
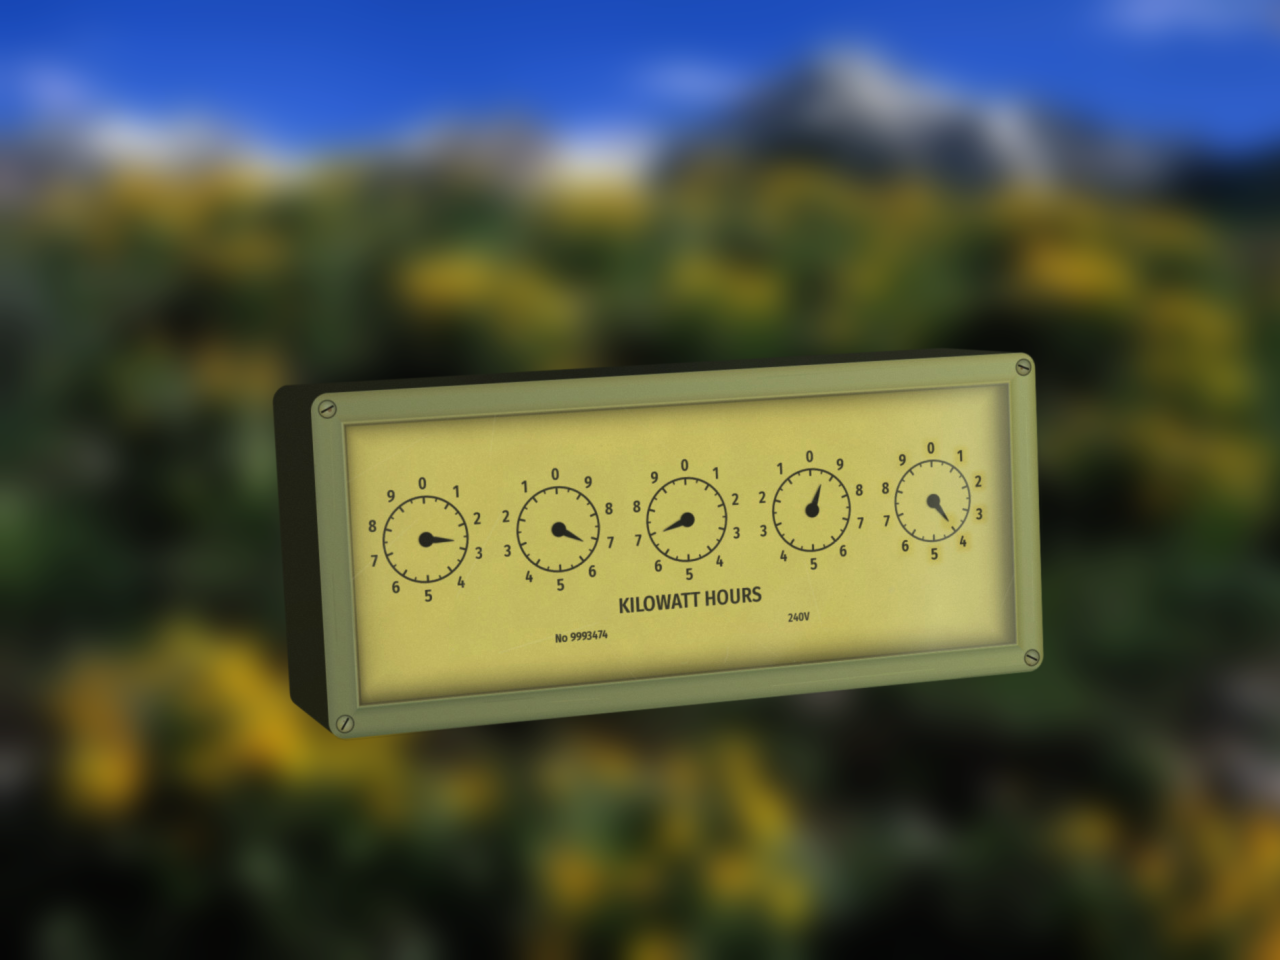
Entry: 26694
